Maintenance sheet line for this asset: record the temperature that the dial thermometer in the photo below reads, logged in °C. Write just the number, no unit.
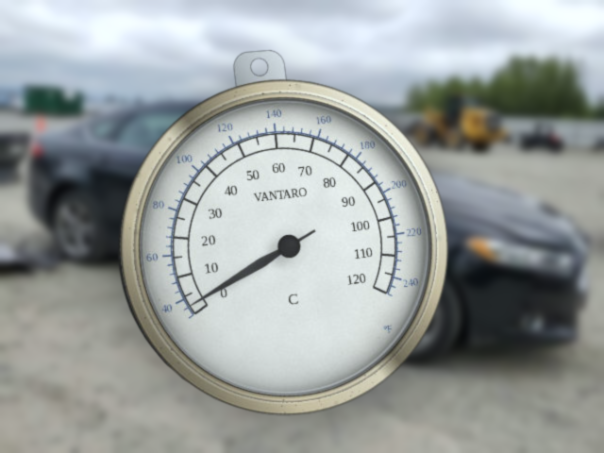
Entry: 2.5
